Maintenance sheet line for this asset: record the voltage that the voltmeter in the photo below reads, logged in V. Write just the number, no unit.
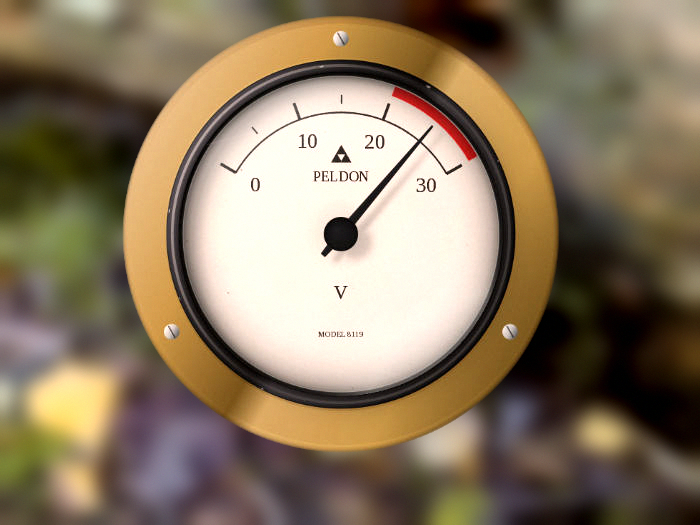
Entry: 25
